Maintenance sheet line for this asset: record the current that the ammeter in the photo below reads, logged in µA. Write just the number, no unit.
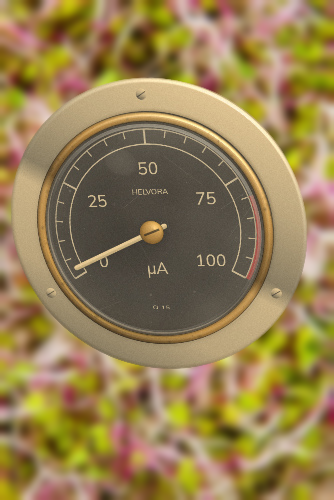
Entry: 2.5
